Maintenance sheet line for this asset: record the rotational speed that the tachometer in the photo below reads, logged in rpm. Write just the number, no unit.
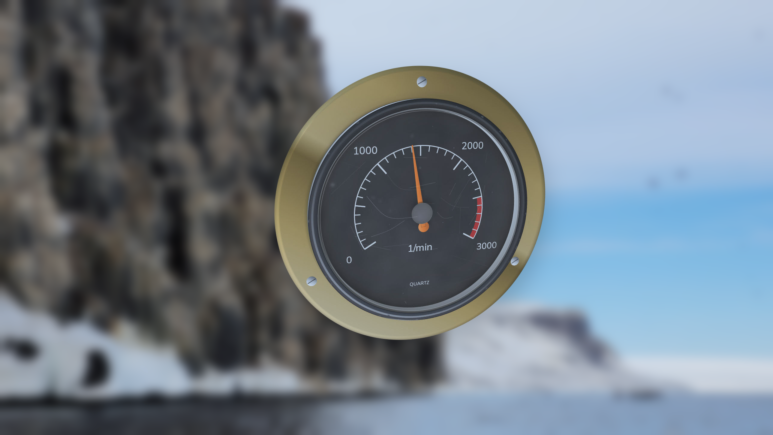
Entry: 1400
